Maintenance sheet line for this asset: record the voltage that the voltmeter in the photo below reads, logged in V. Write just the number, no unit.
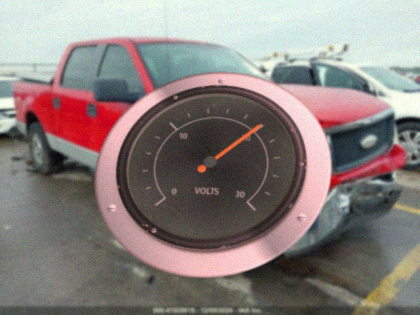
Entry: 20
